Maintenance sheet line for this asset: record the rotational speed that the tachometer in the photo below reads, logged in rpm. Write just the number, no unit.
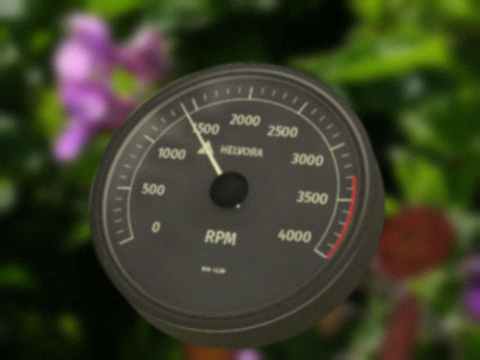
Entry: 1400
